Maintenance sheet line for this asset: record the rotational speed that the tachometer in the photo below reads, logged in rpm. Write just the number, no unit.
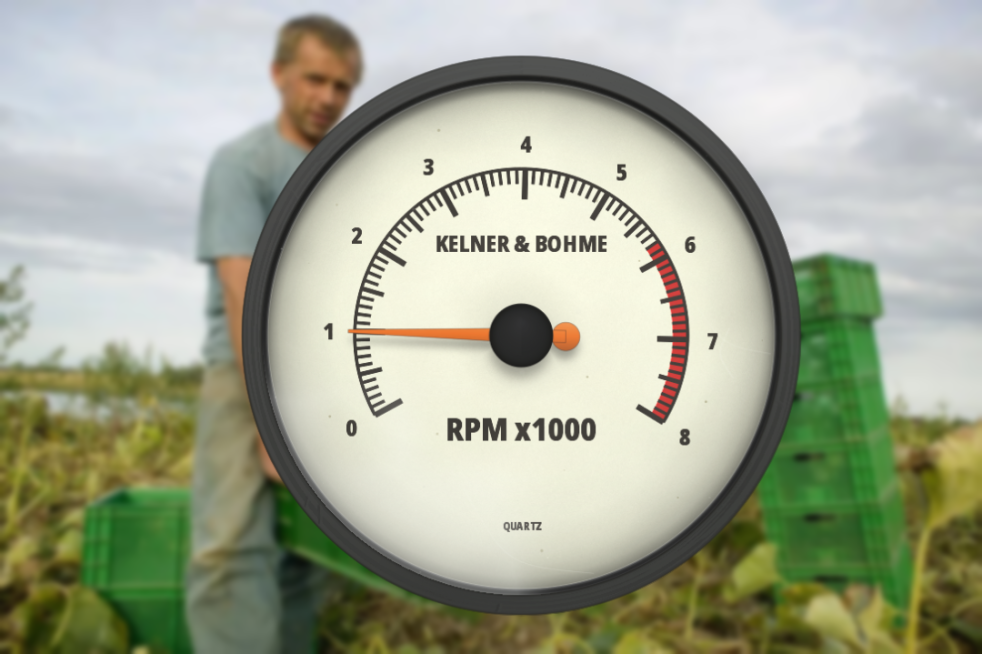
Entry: 1000
